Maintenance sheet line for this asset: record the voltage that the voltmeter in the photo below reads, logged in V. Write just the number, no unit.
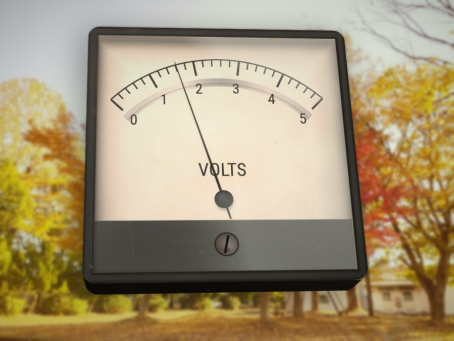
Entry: 1.6
